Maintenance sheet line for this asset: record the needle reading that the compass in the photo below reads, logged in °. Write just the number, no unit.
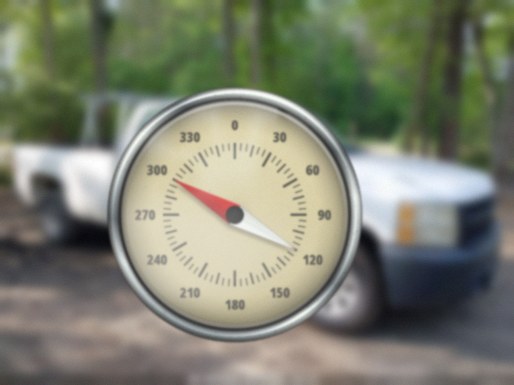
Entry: 300
